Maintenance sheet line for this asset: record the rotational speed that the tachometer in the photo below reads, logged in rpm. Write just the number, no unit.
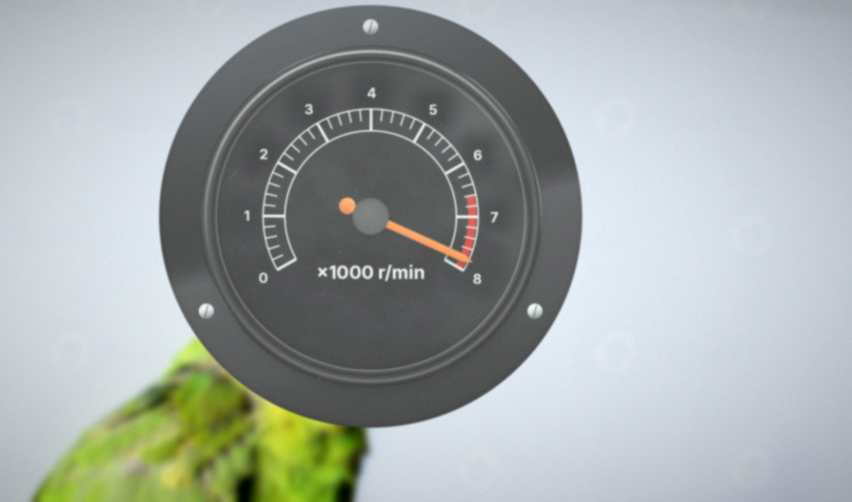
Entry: 7800
